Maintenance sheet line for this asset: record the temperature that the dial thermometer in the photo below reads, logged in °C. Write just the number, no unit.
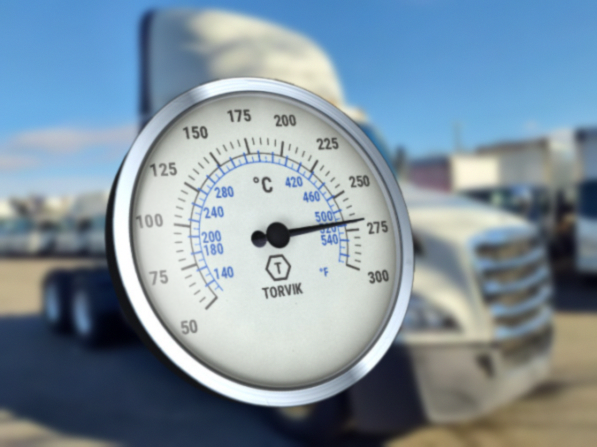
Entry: 270
